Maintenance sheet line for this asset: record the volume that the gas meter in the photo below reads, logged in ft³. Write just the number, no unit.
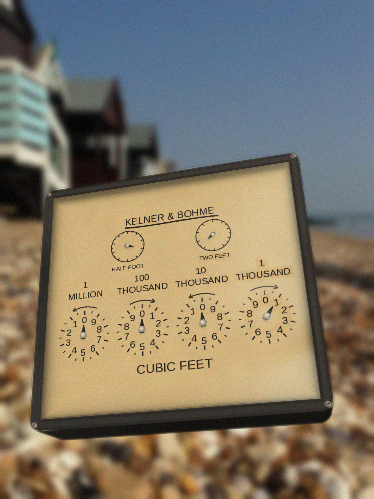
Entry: 100
